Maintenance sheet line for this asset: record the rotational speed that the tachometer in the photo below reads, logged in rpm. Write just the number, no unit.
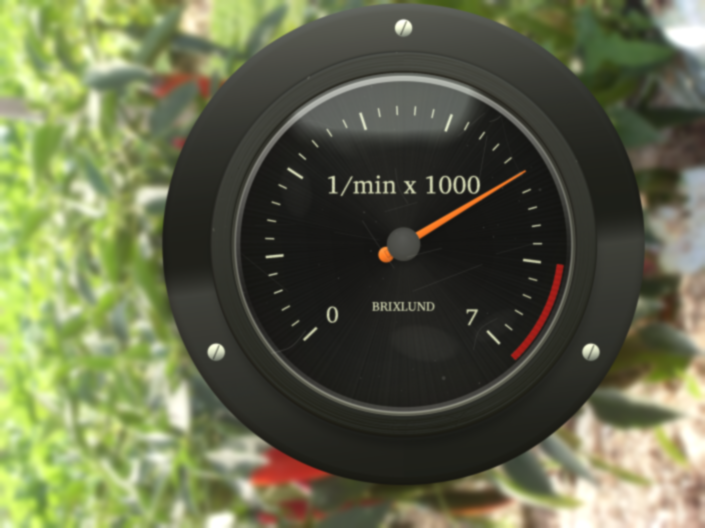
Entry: 5000
